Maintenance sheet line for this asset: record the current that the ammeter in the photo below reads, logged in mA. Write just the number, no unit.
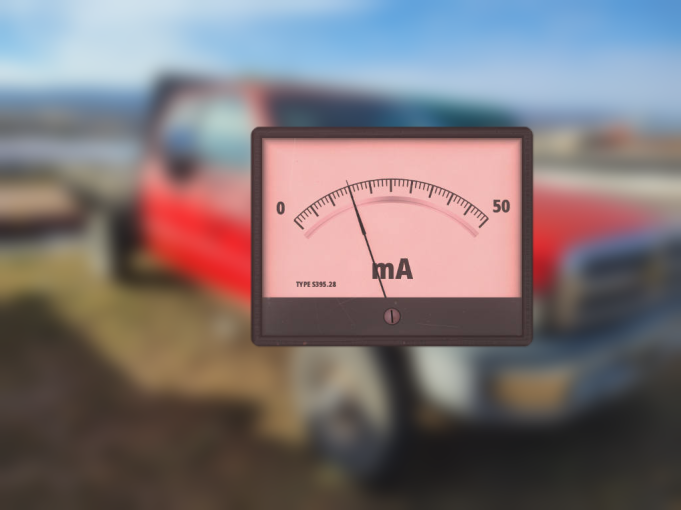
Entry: 15
